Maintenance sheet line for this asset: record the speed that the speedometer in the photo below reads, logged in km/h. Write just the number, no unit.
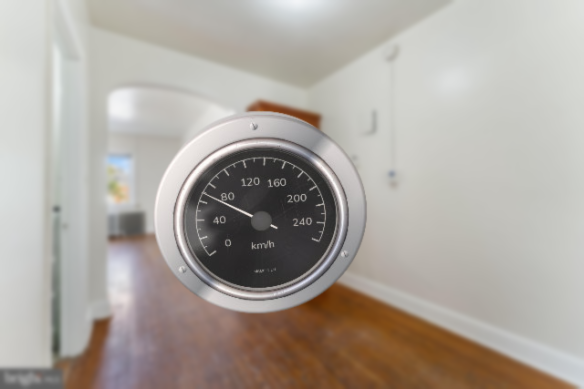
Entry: 70
